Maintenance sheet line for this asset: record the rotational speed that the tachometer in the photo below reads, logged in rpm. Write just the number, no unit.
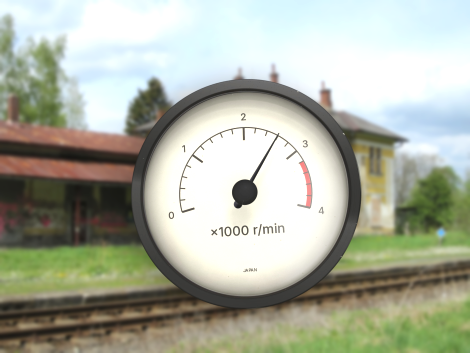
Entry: 2600
